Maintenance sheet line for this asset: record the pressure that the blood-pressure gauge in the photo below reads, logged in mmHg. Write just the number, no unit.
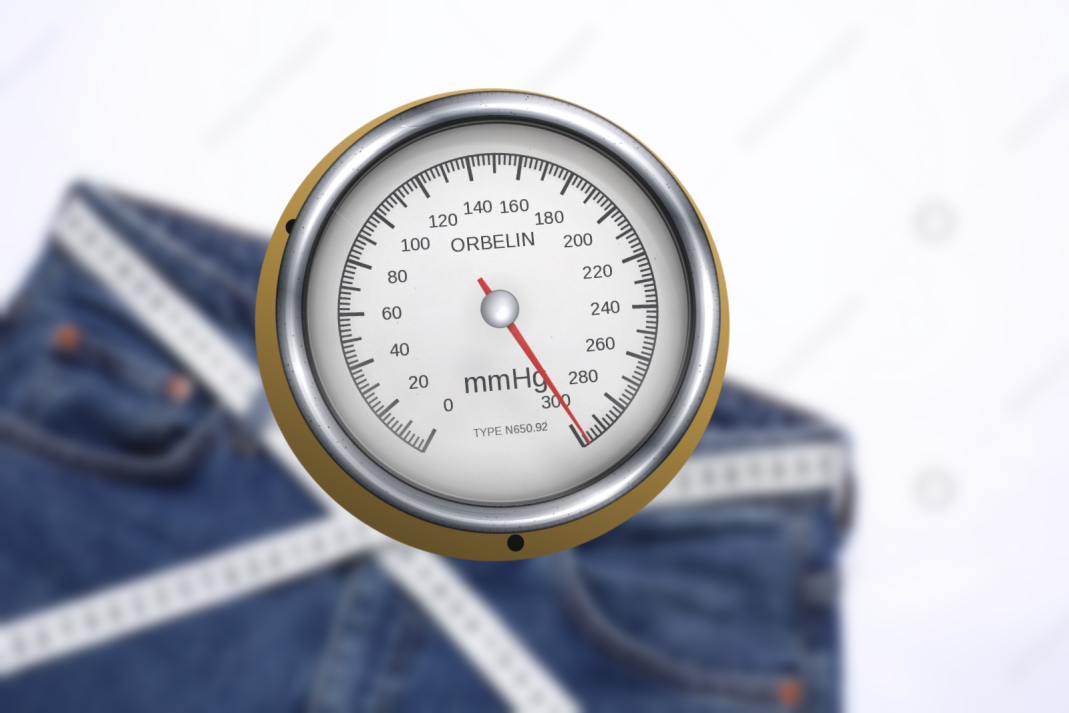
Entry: 298
